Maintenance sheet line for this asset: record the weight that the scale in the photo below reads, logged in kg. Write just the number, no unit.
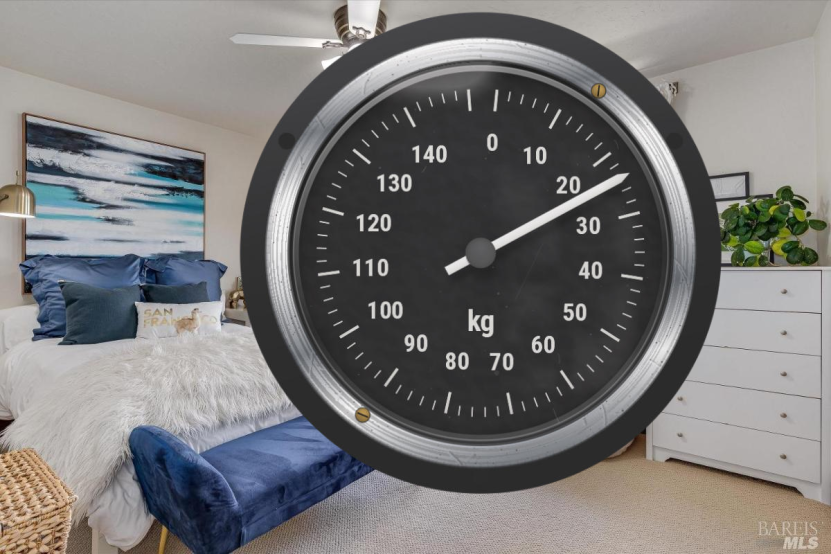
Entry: 24
